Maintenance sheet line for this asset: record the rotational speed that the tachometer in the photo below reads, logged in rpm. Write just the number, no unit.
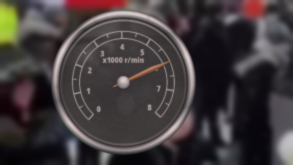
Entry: 6000
